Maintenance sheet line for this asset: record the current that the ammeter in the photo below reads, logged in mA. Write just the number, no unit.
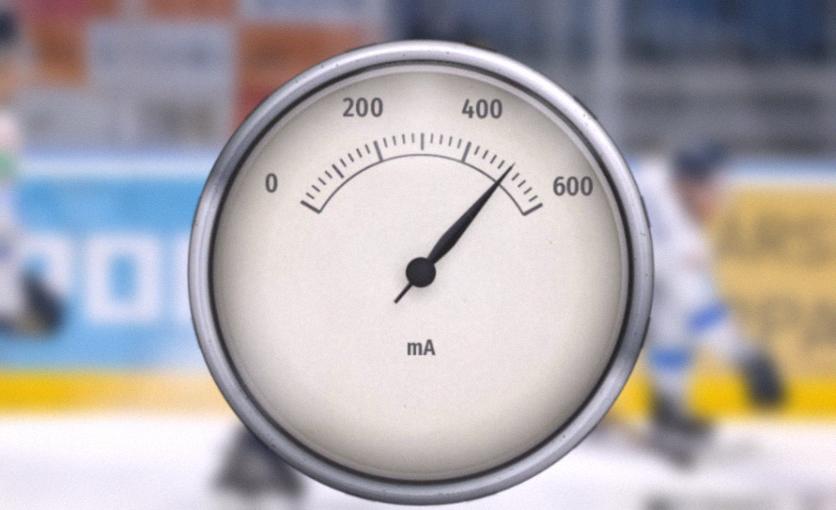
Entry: 500
